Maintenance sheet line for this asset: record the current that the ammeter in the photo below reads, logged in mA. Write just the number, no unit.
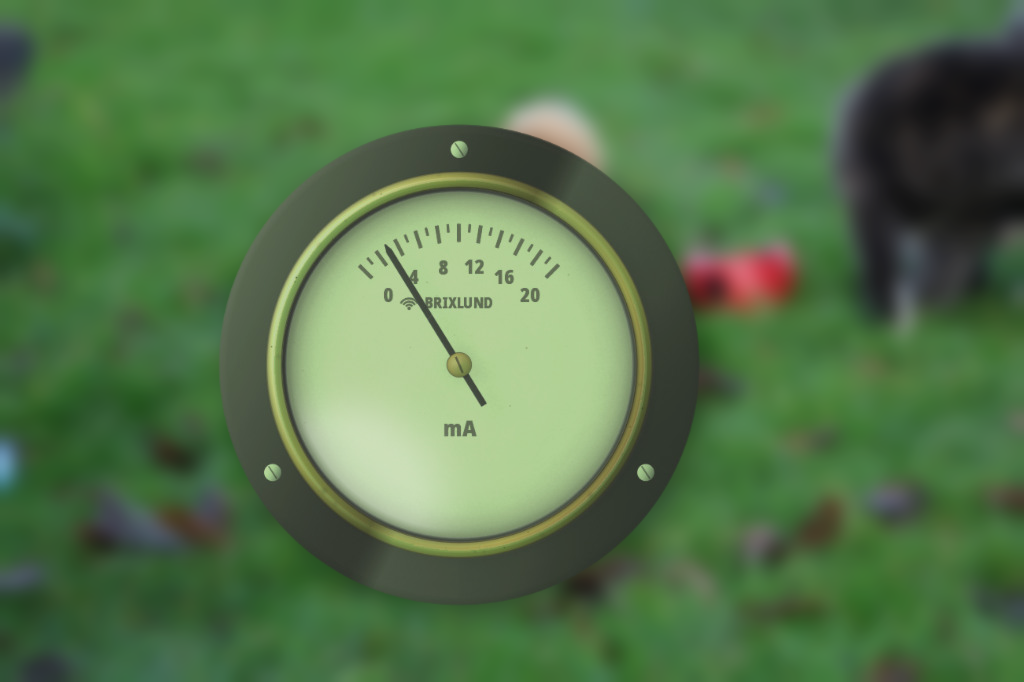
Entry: 3
